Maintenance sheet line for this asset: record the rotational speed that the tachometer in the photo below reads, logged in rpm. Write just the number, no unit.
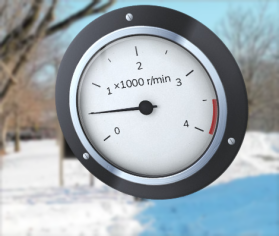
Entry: 500
